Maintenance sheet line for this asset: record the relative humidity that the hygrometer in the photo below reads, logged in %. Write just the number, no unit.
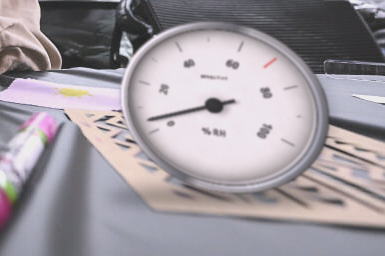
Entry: 5
